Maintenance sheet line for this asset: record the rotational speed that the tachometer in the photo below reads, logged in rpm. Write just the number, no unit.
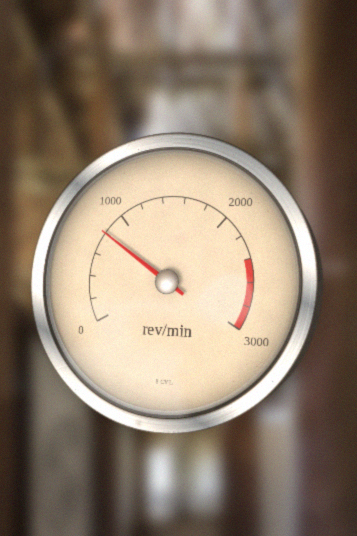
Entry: 800
